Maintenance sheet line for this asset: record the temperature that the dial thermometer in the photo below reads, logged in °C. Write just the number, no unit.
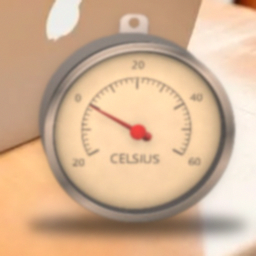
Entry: 0
